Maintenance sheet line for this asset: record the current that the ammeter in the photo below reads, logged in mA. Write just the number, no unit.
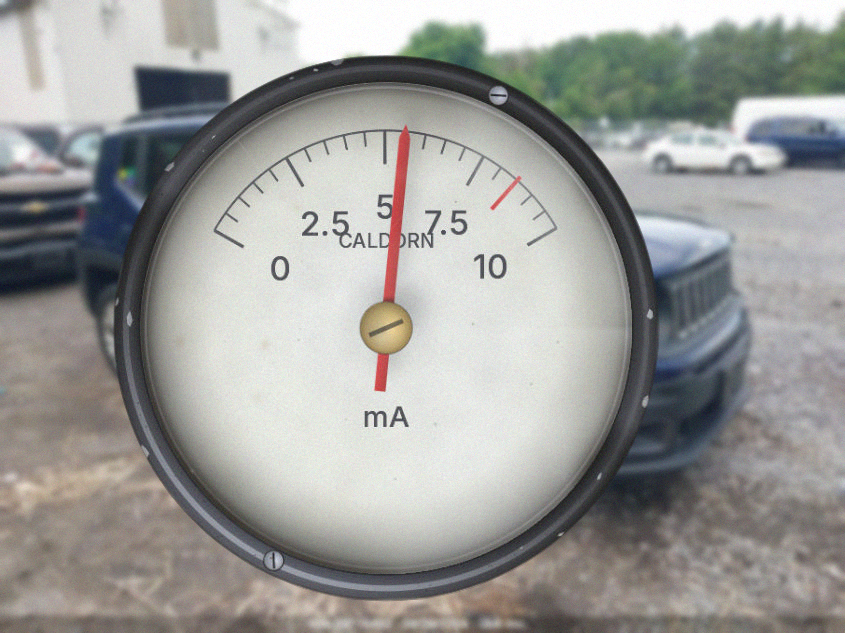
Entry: 5.5
